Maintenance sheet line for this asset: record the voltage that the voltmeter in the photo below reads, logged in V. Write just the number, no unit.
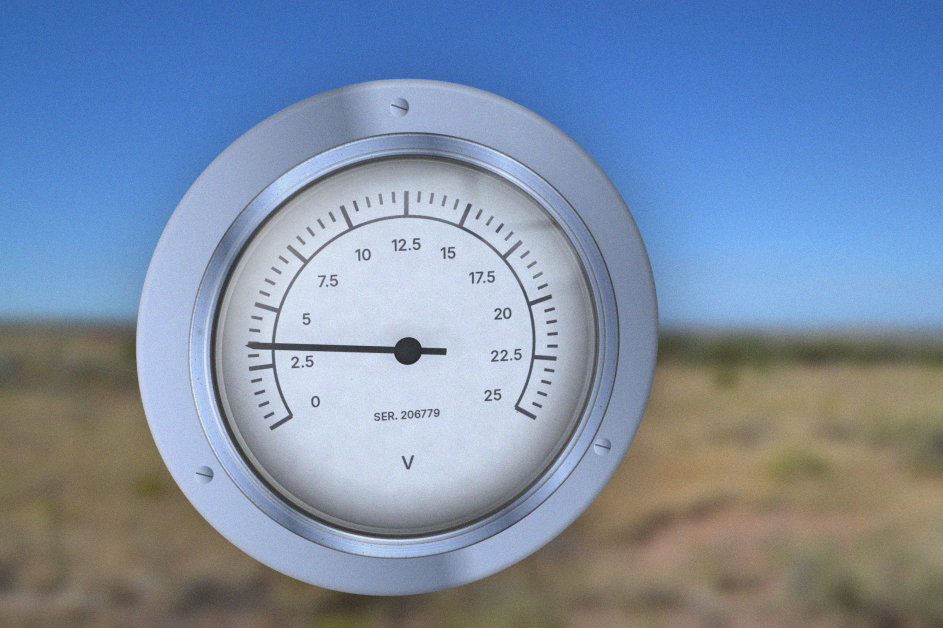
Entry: 3.5
